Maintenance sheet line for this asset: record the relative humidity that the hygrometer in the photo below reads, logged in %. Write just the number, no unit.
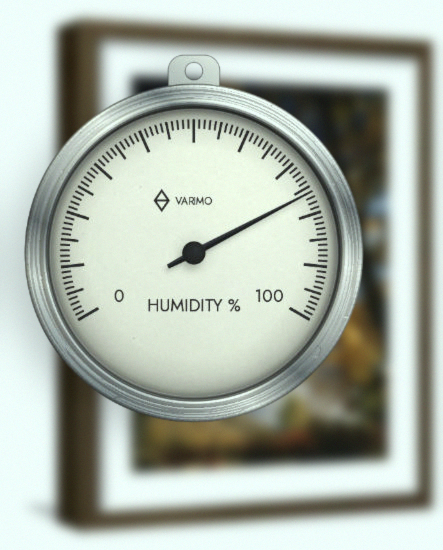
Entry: 76
